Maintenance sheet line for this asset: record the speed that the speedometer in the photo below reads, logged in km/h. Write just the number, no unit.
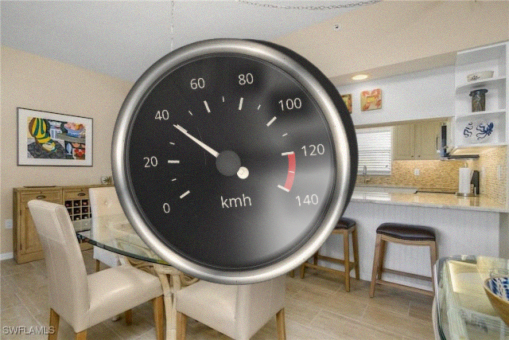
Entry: 40
